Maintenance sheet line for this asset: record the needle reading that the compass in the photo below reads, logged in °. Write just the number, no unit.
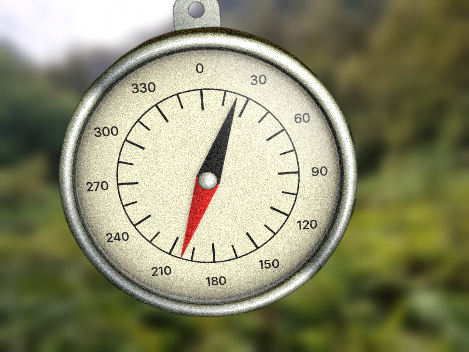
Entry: 202.5
